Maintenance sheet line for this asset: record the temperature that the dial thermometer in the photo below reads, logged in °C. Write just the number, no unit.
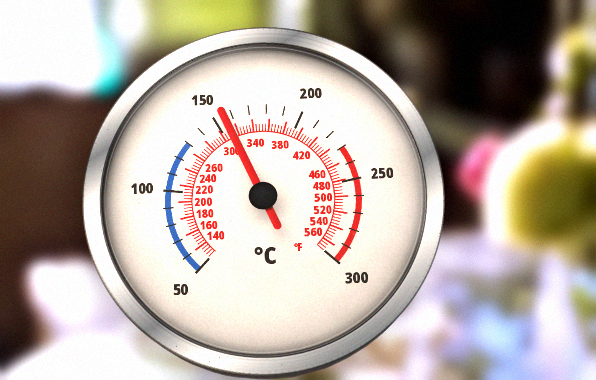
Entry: 155
